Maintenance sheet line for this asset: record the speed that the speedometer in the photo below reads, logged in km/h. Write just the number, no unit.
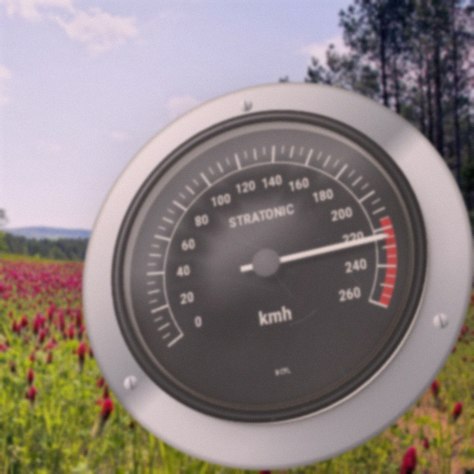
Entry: 225
